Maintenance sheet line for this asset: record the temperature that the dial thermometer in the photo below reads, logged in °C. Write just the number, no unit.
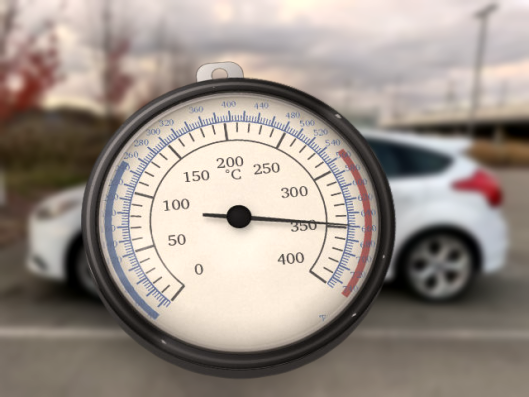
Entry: 350
